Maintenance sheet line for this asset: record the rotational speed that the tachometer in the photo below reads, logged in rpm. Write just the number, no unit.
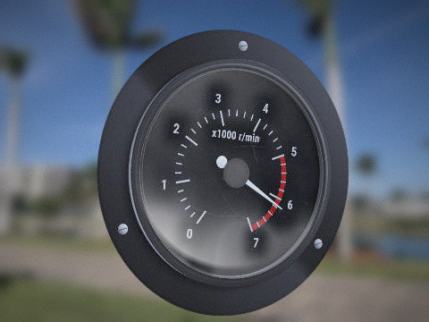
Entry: 6200
